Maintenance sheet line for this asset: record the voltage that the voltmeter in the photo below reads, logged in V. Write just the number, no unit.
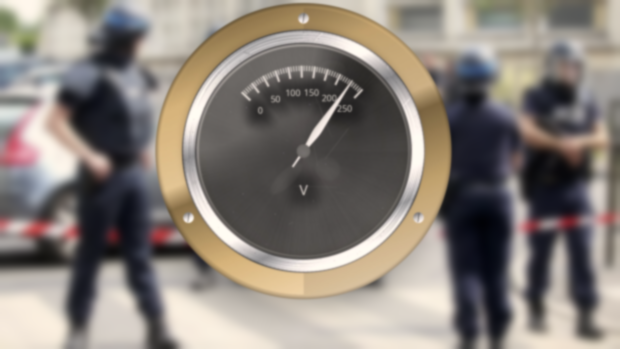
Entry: 225
